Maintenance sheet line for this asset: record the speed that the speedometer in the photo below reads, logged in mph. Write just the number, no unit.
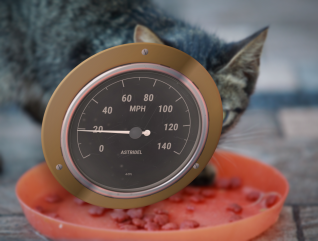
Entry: 20
